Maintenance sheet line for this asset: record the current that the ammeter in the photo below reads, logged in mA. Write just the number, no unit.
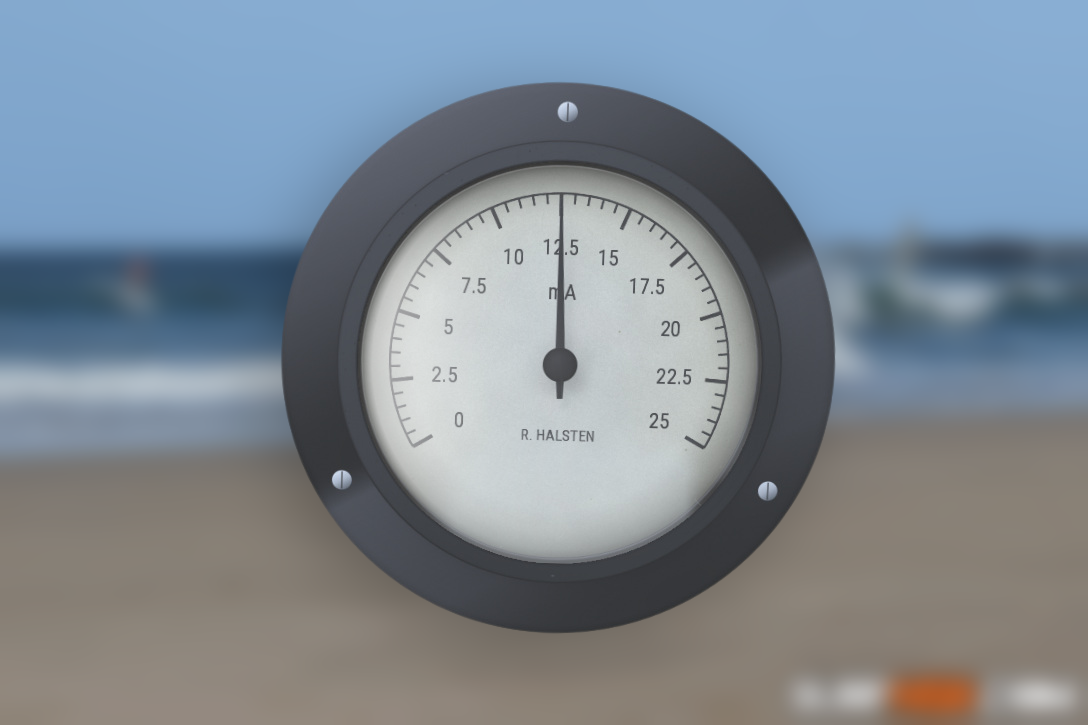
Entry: 12.5
